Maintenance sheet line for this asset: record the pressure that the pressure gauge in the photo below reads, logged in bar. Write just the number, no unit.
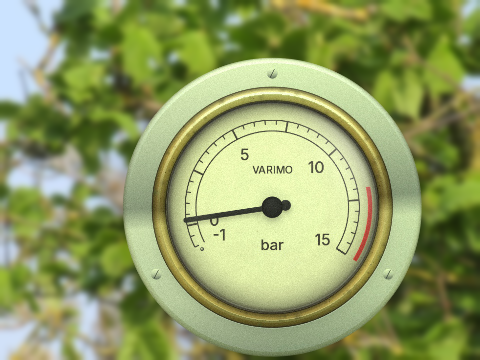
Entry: 0.25
